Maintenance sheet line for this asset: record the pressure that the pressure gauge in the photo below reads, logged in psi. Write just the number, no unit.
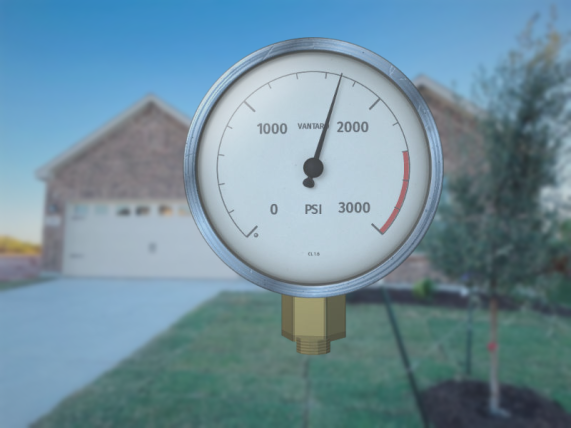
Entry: 1700
